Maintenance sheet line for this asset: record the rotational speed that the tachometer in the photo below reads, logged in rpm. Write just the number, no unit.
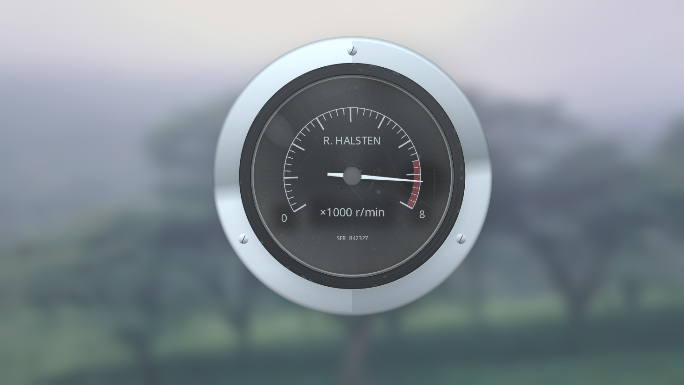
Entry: 7200
